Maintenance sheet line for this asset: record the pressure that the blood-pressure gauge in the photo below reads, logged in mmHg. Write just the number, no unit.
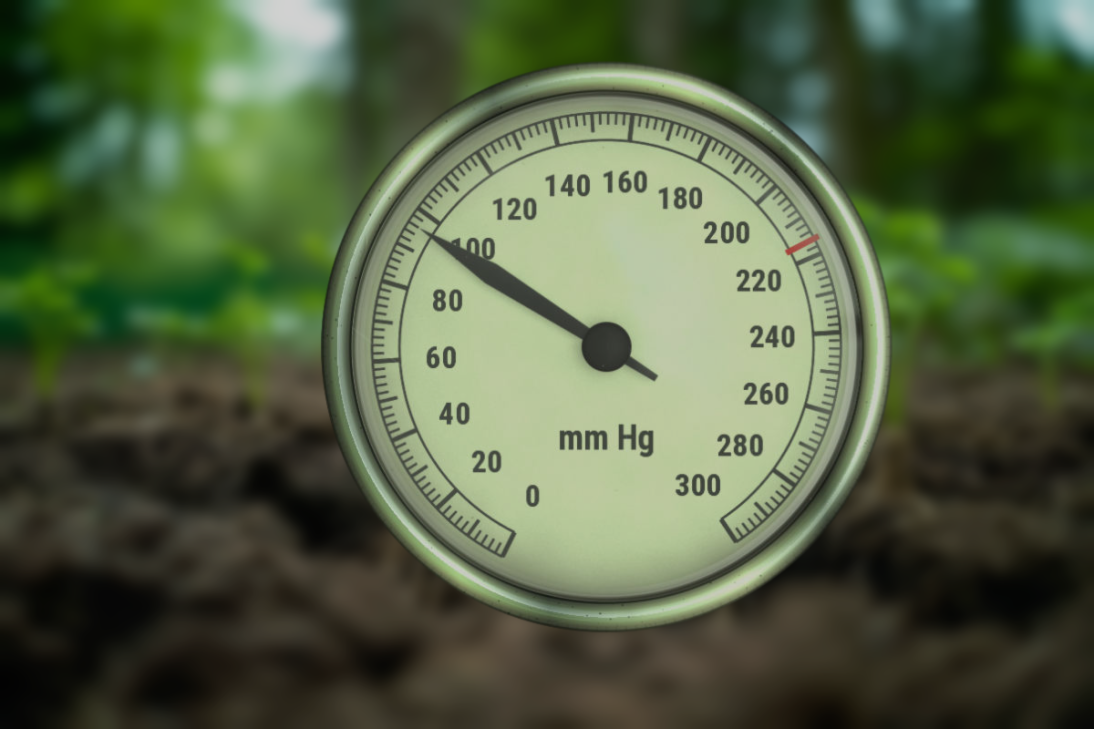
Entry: 96
